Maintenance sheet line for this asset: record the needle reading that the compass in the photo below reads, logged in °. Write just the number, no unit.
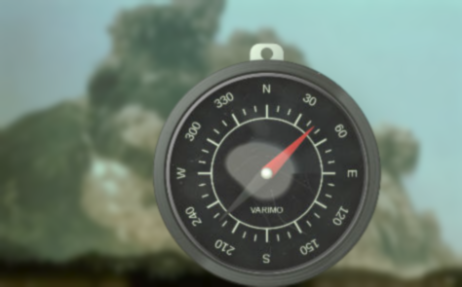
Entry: 45
